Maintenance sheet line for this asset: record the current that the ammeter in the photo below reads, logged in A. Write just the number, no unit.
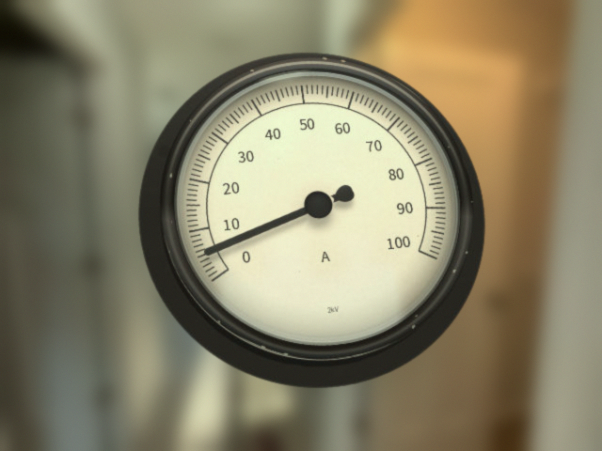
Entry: 5
